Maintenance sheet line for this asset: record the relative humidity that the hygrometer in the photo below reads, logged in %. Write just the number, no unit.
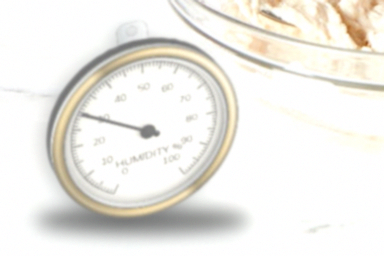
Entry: 30
